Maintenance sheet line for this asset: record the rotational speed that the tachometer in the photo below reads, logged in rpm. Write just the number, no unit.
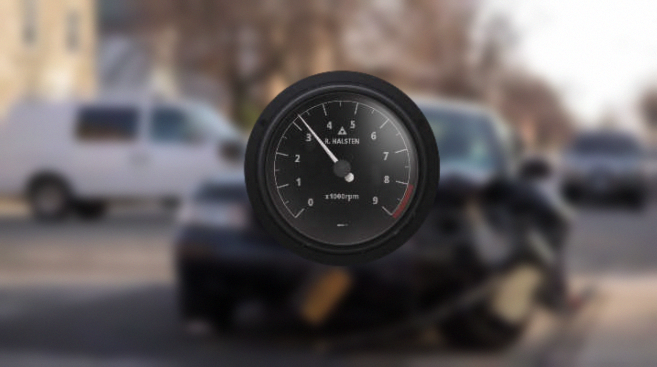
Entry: 3250
